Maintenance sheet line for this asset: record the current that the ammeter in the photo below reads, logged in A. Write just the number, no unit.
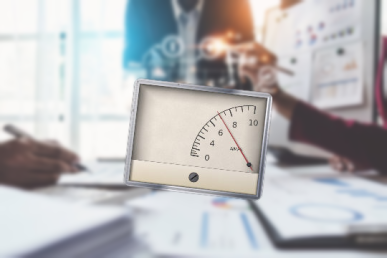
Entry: 7
